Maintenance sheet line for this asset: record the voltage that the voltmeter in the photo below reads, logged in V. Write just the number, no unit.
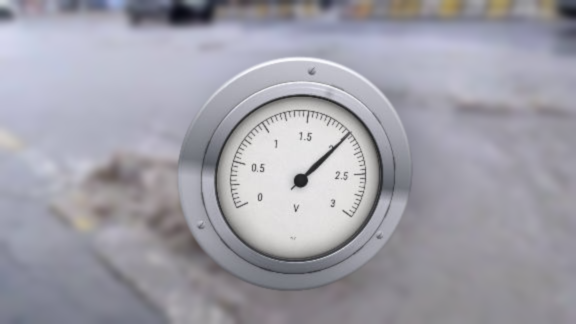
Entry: 2
